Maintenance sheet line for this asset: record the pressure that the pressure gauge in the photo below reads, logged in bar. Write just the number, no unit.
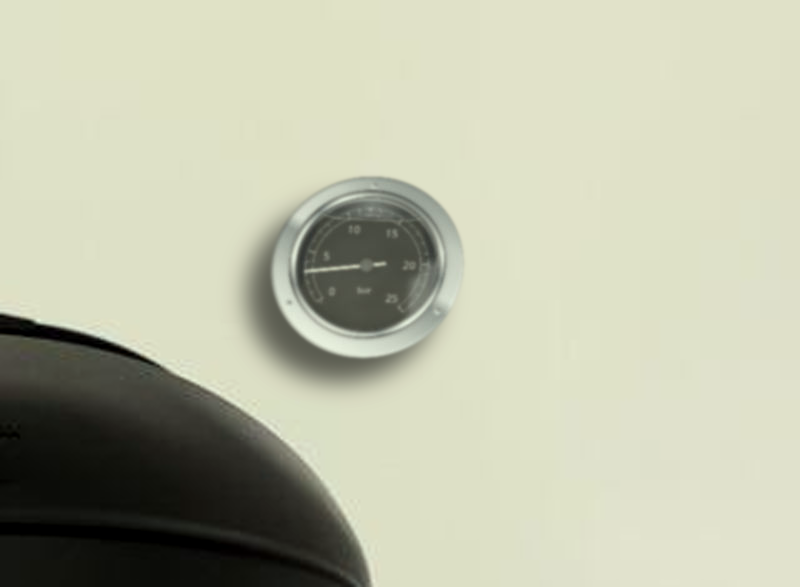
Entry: 3
